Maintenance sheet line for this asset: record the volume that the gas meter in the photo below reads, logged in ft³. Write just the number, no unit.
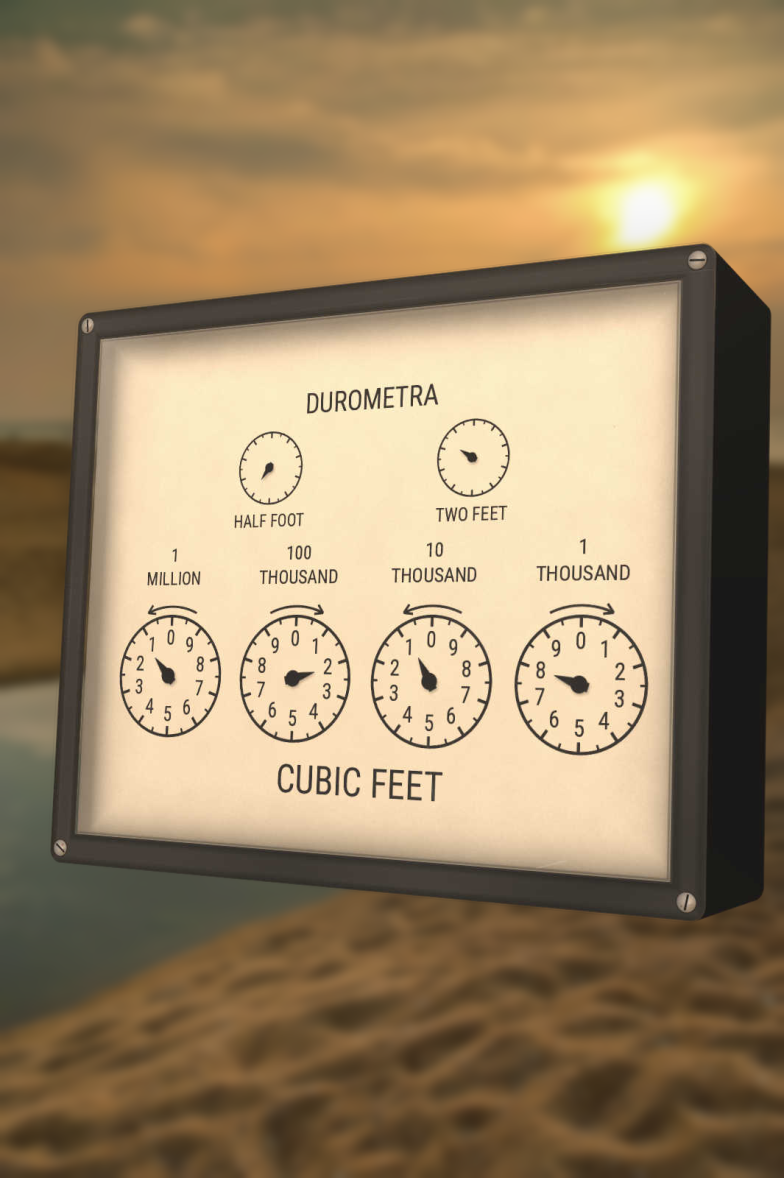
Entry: 120800
